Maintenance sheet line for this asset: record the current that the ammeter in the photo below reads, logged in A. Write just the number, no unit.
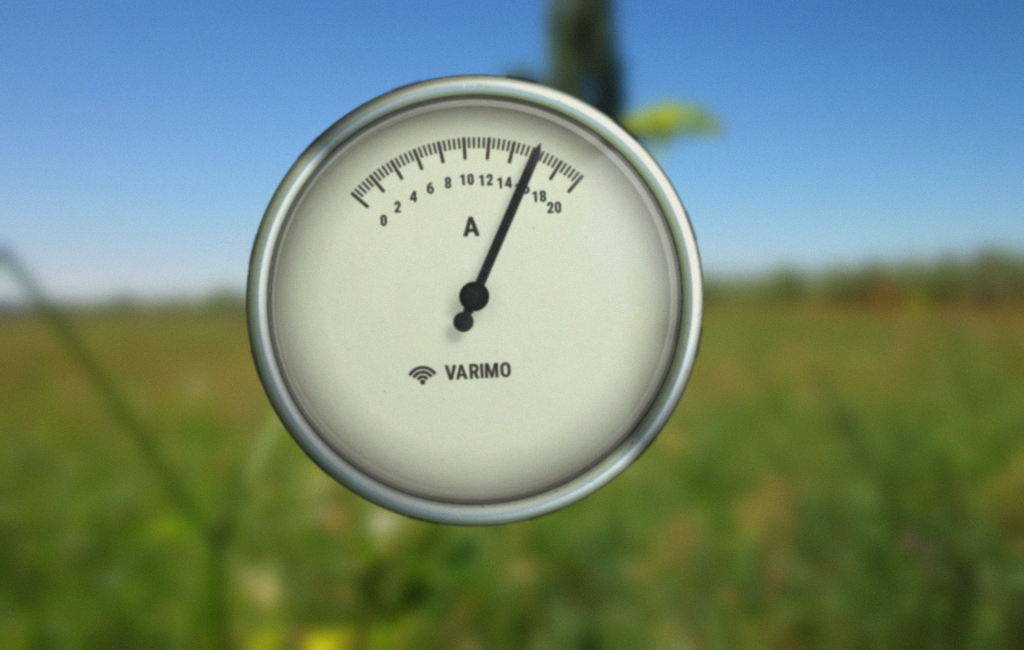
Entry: 16
